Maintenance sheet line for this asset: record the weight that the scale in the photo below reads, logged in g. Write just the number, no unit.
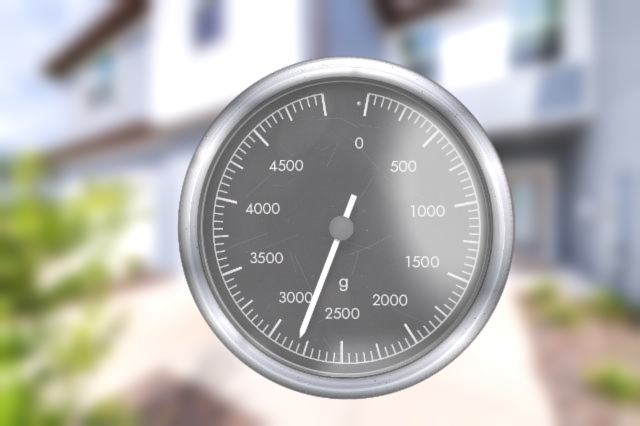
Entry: 2800
